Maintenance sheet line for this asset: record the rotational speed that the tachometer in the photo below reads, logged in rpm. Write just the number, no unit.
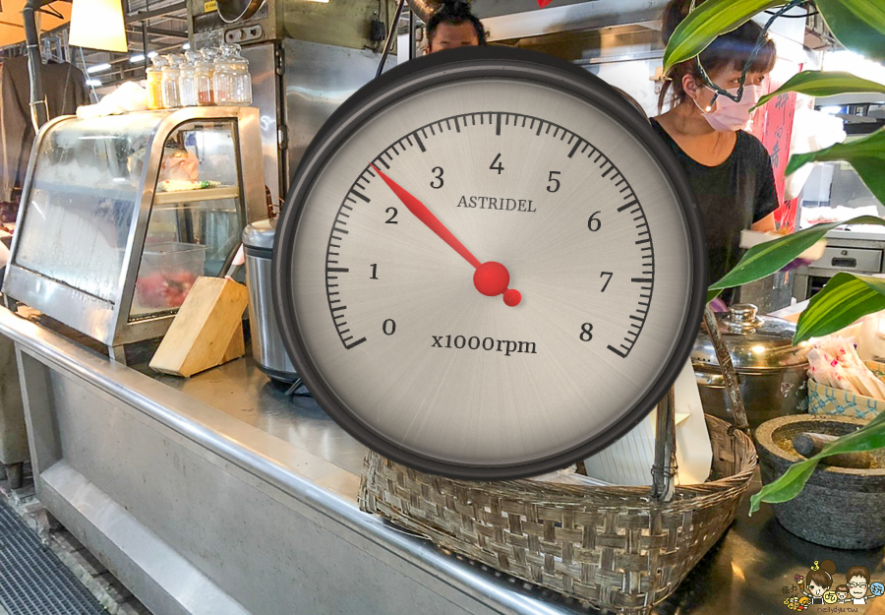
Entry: 2400
